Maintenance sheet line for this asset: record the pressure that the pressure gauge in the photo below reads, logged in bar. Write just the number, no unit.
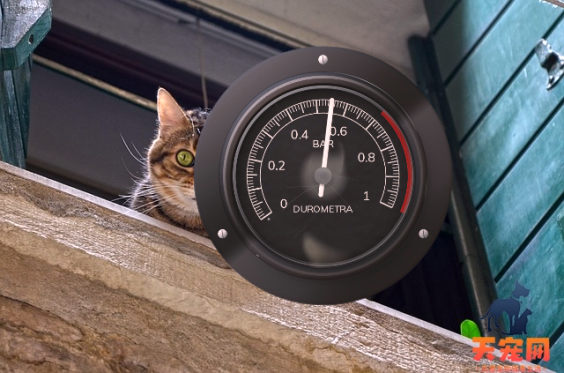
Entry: 0.55
